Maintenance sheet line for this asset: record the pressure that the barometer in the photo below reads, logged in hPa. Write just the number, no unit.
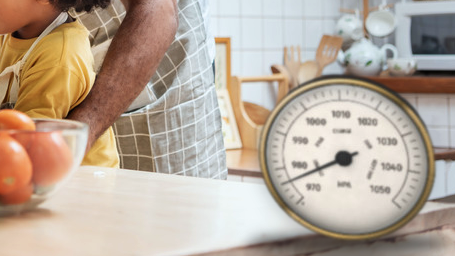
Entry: 976
